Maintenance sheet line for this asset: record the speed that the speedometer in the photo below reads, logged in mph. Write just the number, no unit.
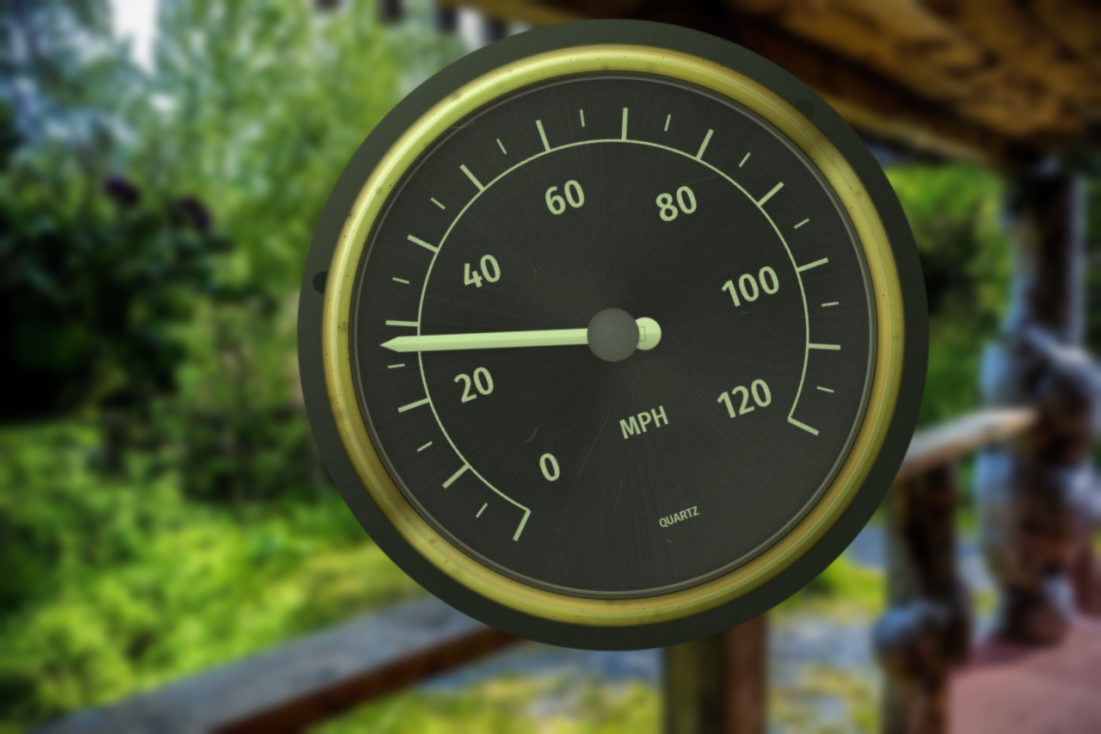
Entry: 27.5
